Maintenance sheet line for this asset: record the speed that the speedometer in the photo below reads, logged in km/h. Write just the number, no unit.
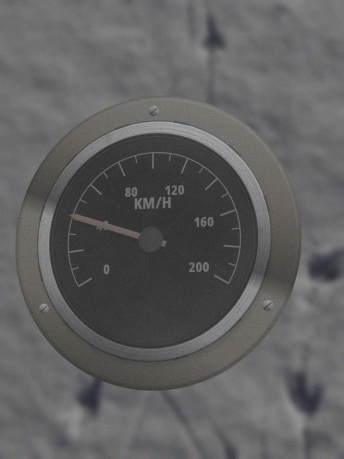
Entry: 40
